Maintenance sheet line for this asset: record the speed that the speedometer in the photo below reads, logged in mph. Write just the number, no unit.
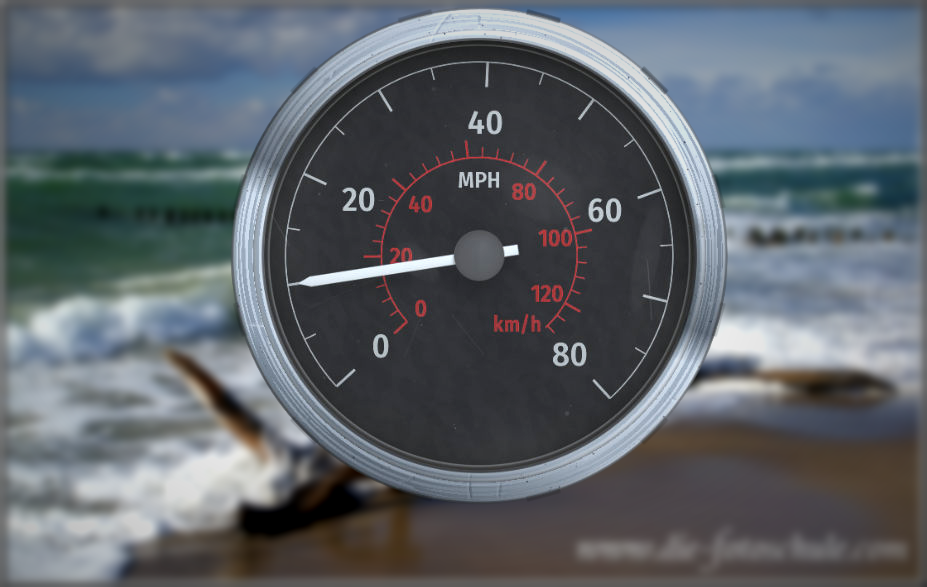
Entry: 10
